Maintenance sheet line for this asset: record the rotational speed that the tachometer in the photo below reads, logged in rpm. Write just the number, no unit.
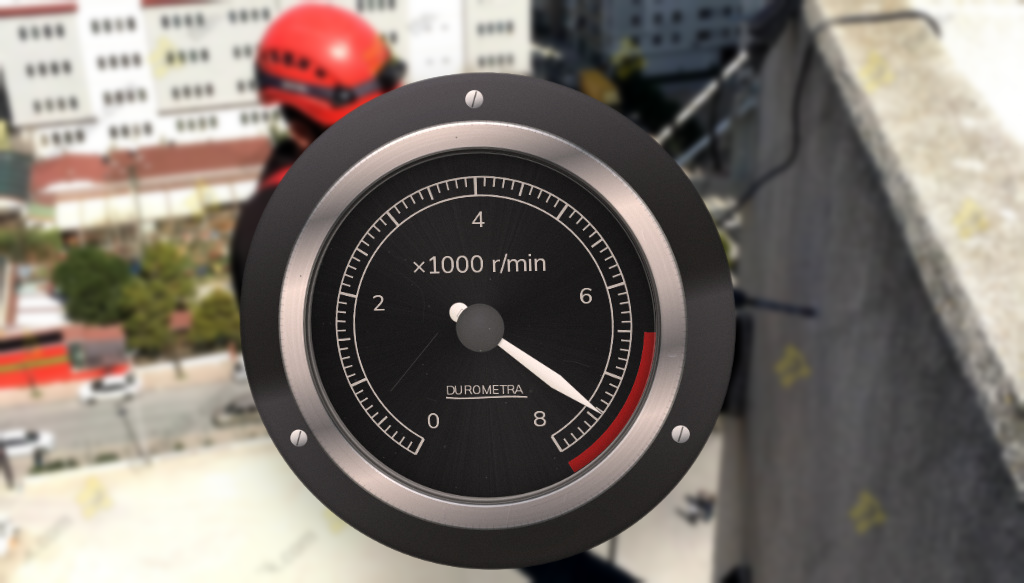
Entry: 7400
